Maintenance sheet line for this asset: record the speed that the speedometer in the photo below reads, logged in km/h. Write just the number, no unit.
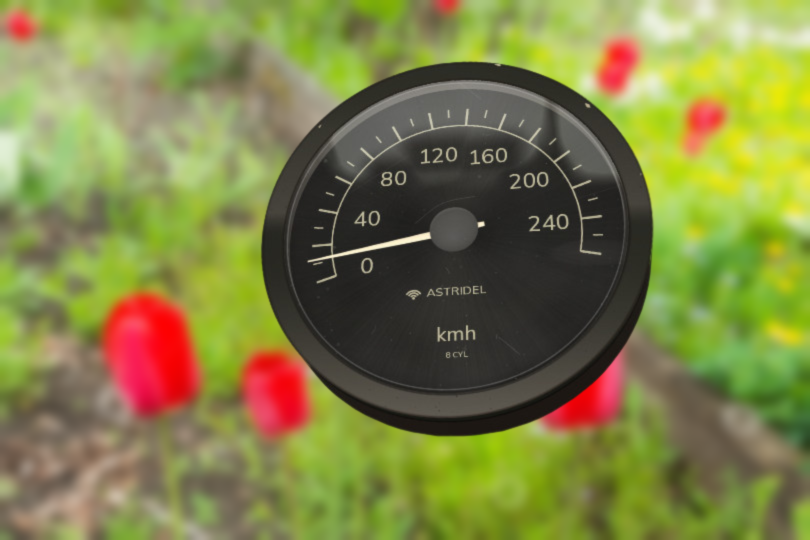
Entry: 10
